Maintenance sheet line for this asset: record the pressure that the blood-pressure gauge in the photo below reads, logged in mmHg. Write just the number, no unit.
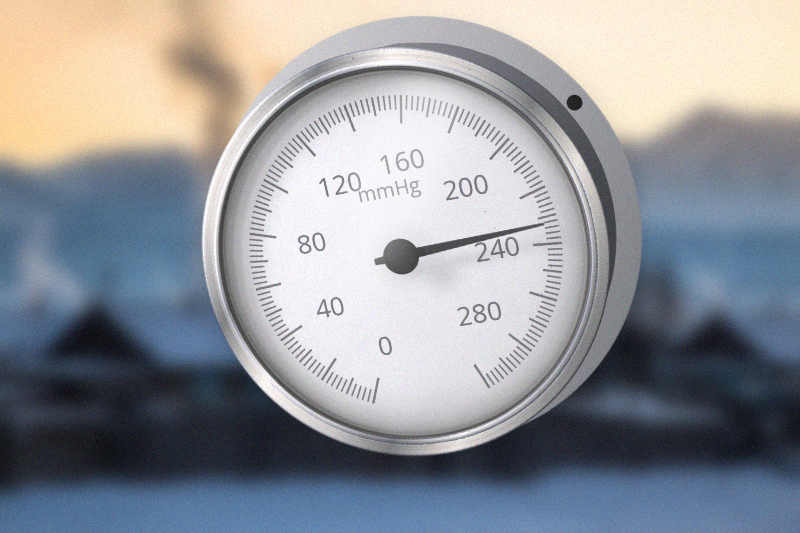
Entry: 232
